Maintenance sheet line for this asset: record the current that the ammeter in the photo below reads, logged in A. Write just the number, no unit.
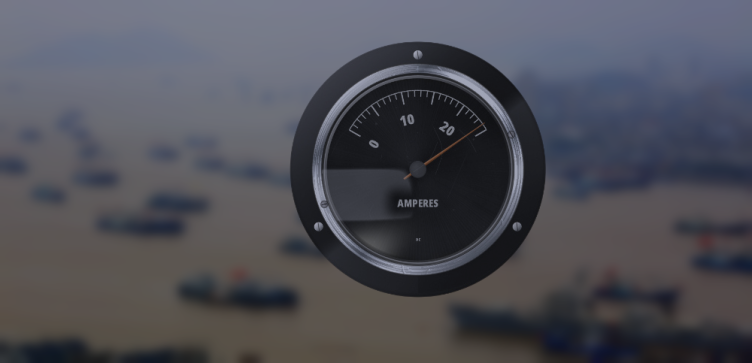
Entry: 24
